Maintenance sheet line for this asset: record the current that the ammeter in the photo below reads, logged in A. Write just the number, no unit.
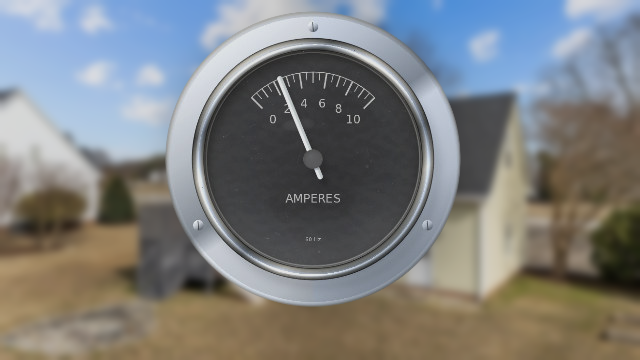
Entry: 2.5
